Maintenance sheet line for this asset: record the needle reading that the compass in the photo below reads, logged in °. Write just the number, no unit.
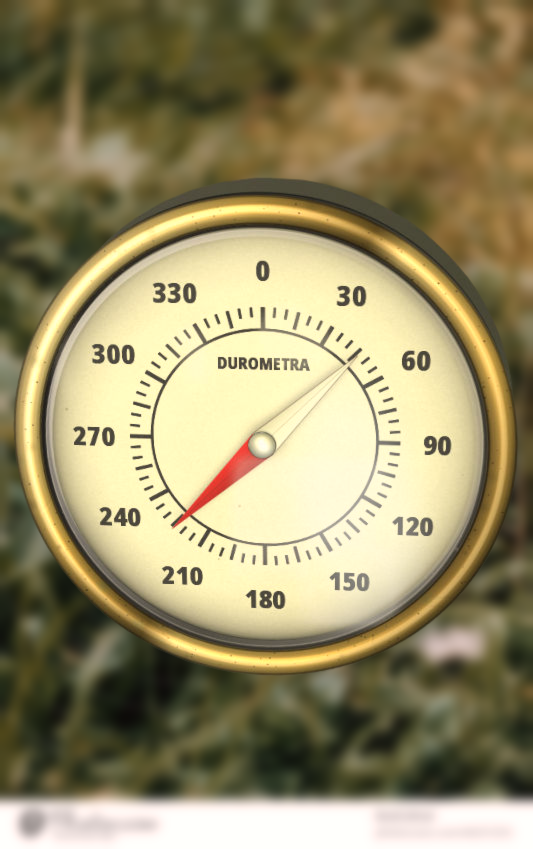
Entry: 225
